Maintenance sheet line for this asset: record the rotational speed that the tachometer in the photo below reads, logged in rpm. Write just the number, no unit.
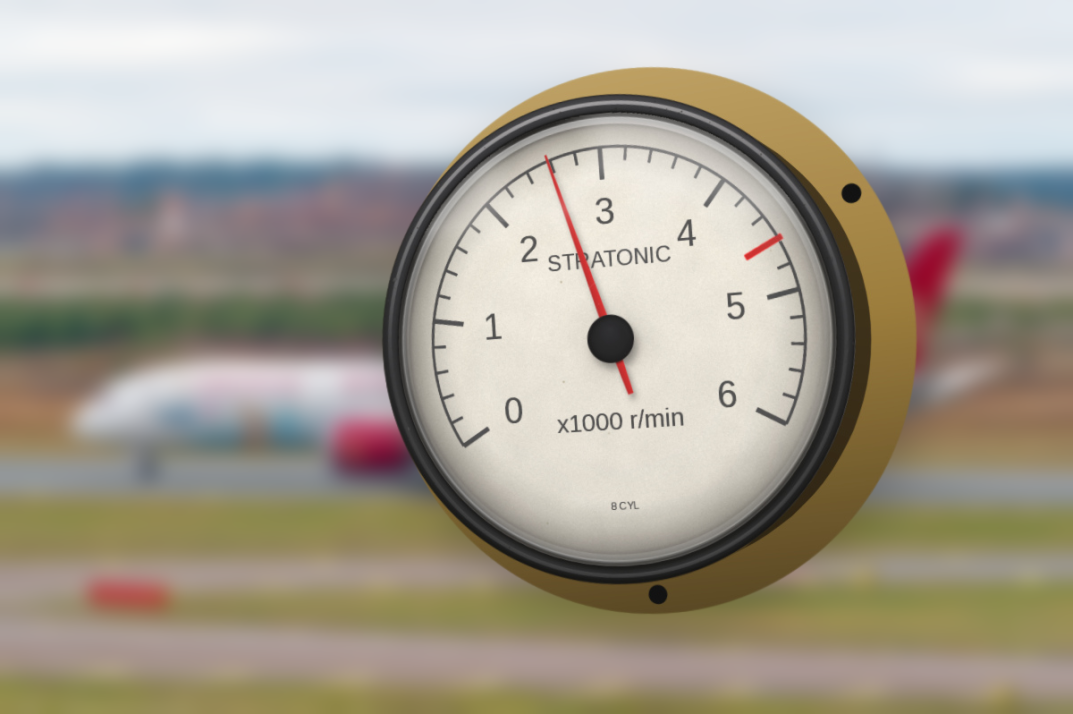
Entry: 2600
